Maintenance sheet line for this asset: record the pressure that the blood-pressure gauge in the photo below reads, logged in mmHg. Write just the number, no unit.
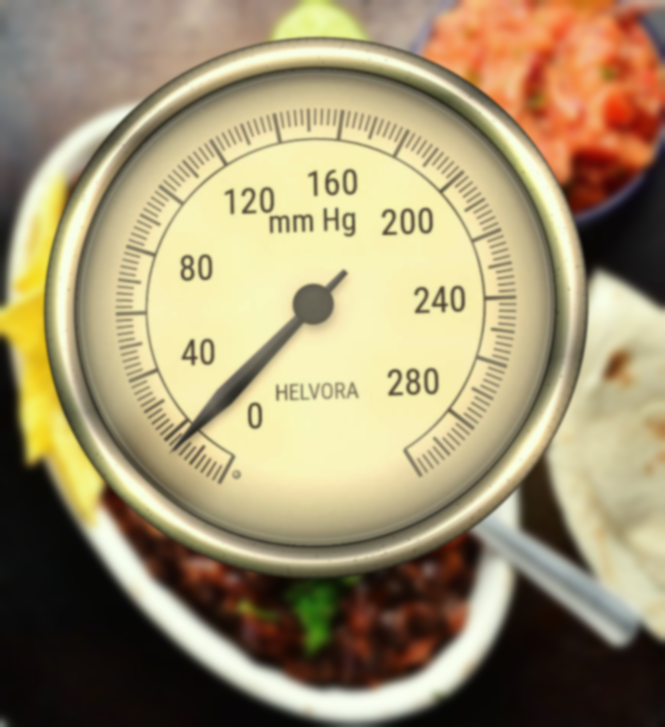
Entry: 16
